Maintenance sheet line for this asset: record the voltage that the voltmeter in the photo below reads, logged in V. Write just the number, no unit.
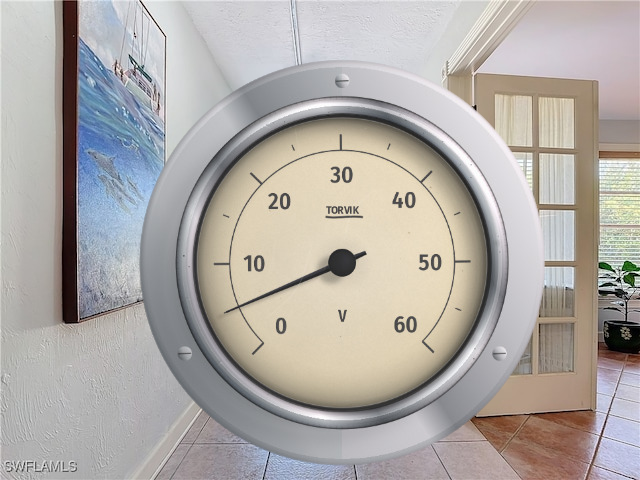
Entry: 5
